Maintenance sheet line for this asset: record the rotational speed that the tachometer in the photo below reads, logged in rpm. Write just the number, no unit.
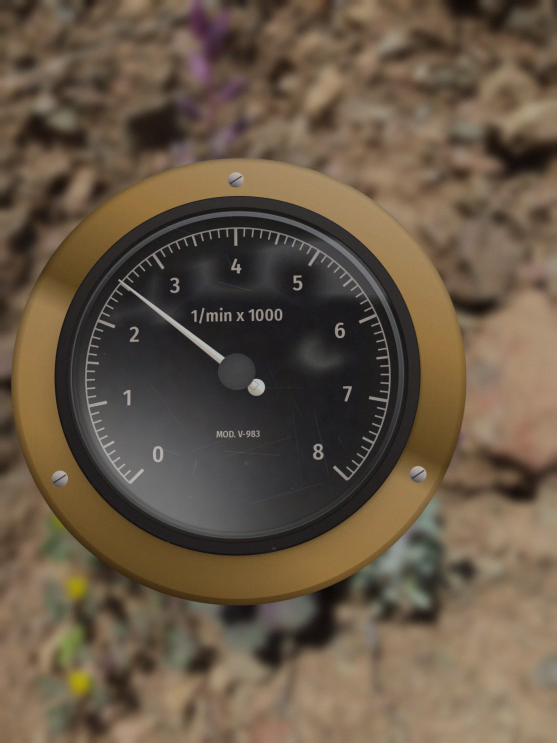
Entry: 2500
